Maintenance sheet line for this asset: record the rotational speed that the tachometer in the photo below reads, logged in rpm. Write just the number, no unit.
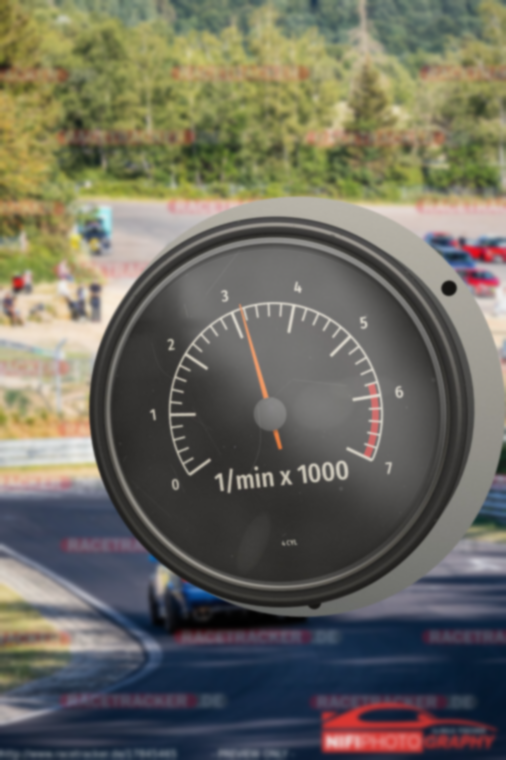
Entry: 3200
